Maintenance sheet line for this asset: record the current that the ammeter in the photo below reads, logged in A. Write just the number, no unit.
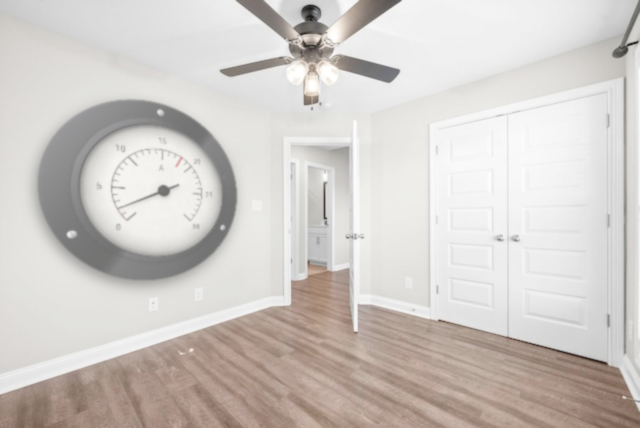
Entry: 2
